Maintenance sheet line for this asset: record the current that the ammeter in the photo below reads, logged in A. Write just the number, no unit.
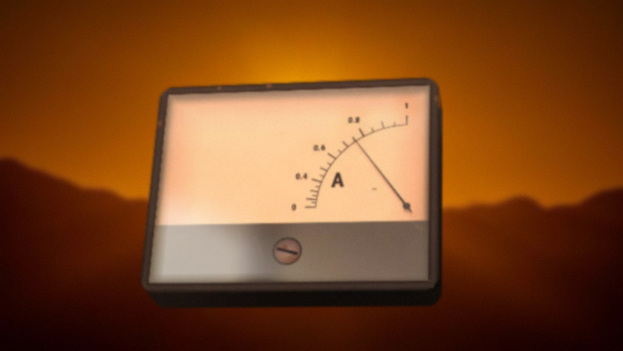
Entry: 0.75
